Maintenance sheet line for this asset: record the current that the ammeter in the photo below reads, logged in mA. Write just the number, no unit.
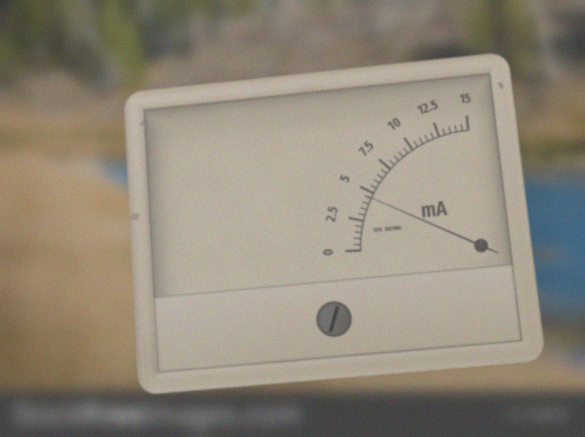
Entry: 4.5
